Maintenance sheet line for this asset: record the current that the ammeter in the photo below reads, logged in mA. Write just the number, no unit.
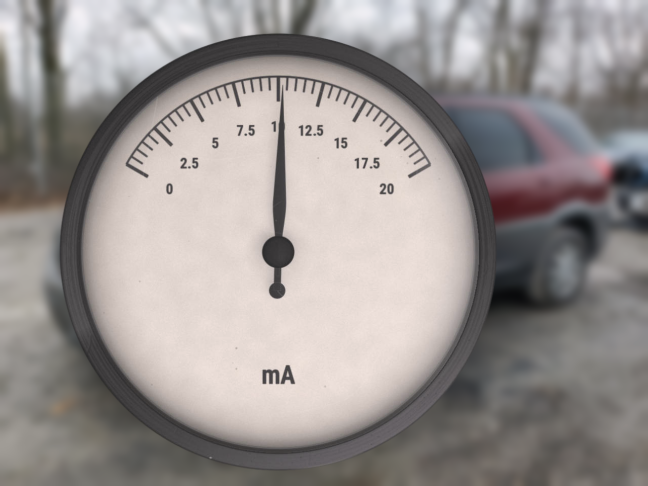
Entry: 10.25
